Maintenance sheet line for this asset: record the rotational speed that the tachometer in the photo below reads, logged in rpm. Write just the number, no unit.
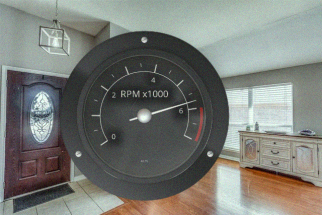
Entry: 5750
